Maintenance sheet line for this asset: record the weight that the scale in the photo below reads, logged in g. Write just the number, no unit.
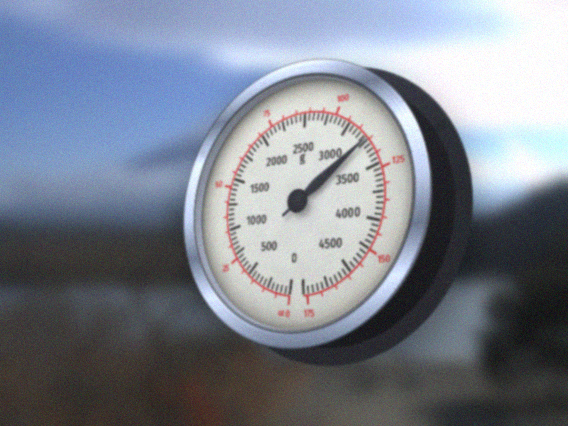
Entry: 3250
